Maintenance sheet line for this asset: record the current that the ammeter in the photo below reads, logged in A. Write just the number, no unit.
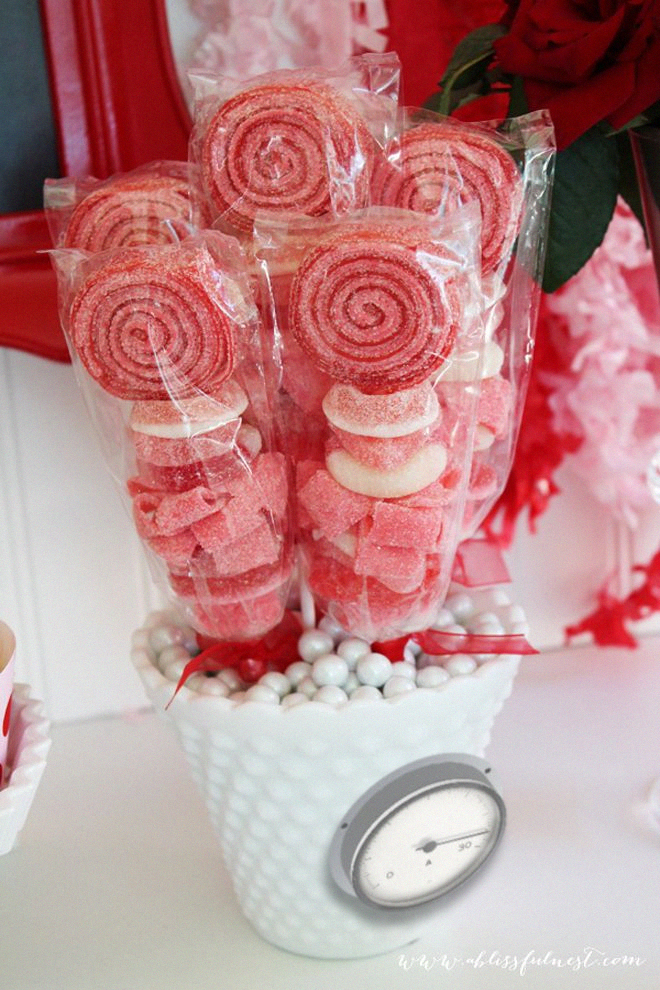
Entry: 27.5
